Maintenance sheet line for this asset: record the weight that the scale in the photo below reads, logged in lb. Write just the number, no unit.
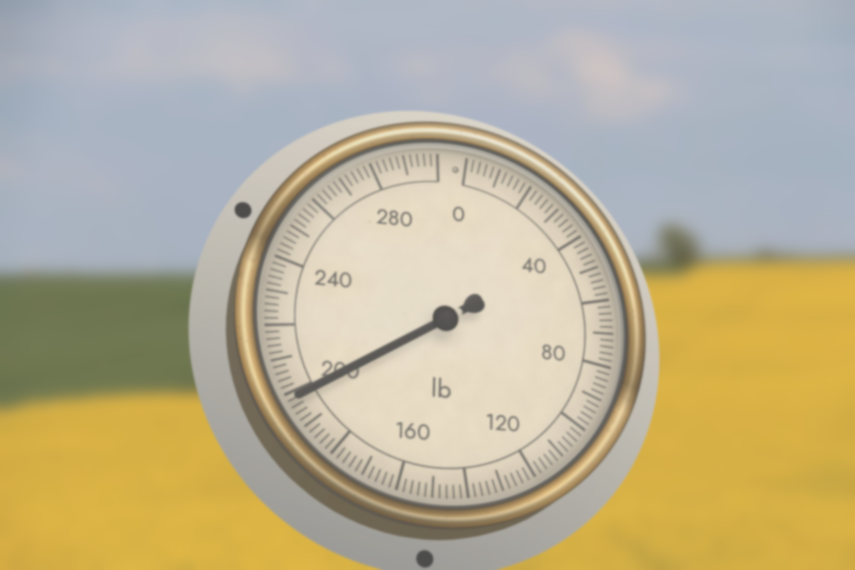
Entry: 198
